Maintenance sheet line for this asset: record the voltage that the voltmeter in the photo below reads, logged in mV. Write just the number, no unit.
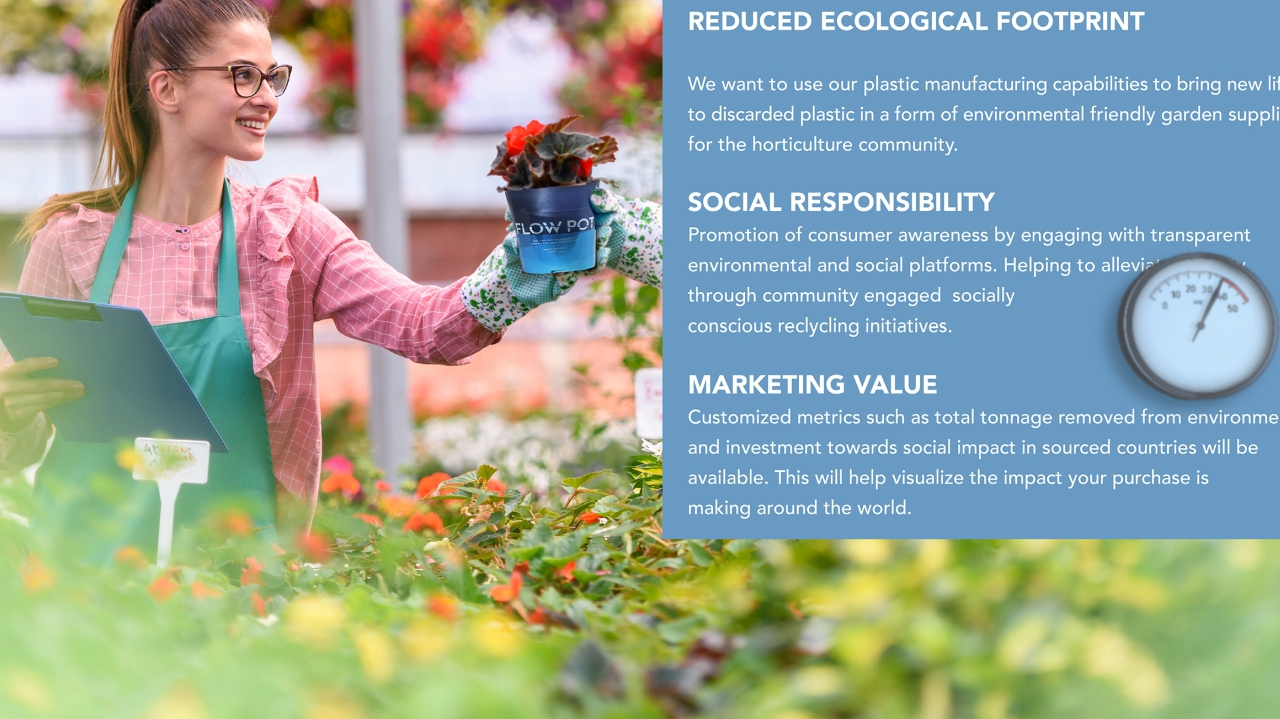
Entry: 35
